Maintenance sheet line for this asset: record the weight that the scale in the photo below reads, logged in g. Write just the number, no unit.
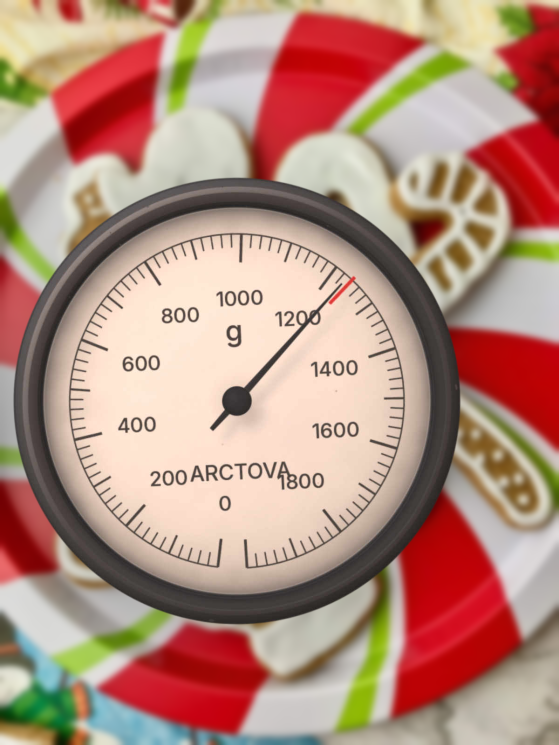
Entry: 1230
